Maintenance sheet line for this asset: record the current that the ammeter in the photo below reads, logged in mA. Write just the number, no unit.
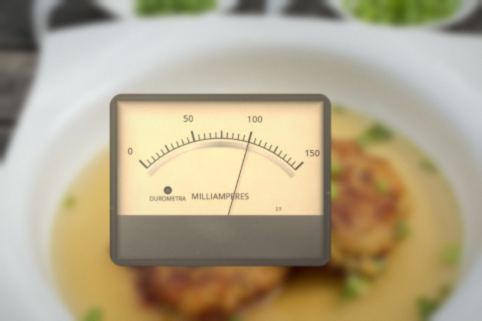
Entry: 100
